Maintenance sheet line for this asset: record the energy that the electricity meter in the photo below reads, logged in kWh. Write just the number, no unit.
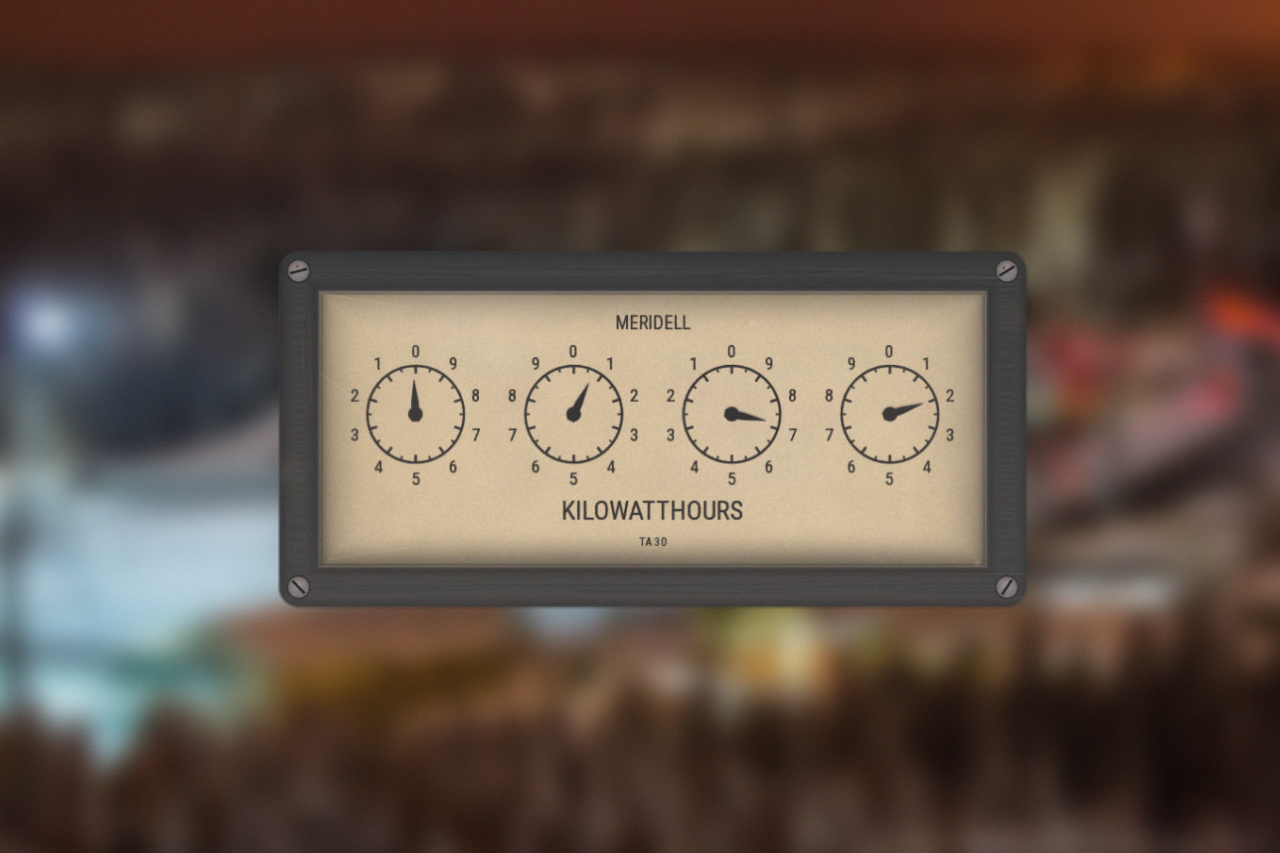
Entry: 72
